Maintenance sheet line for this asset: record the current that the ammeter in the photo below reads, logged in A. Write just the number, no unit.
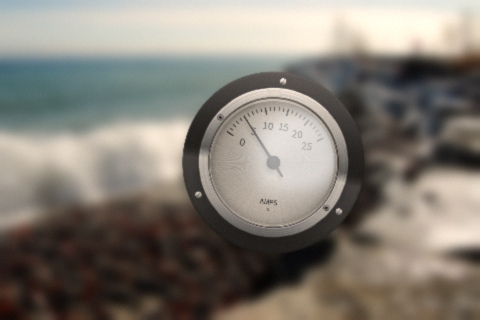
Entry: 5
